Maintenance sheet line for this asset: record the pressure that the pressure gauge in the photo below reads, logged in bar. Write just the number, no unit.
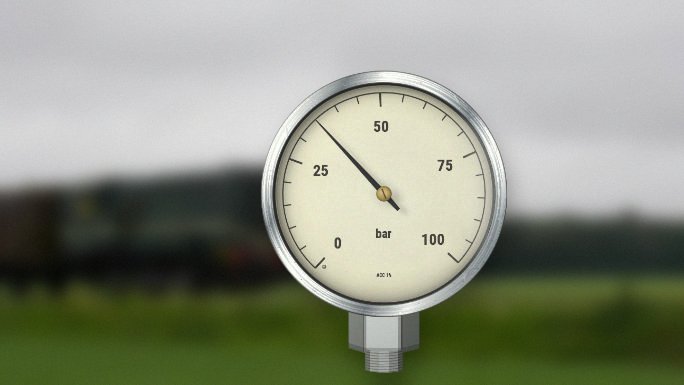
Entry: 35
